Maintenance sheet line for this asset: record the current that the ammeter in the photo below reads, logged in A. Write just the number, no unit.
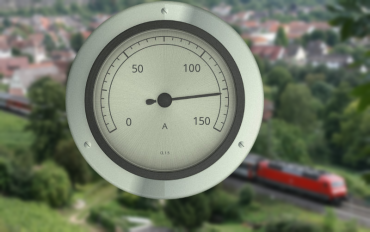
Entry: 127.5
